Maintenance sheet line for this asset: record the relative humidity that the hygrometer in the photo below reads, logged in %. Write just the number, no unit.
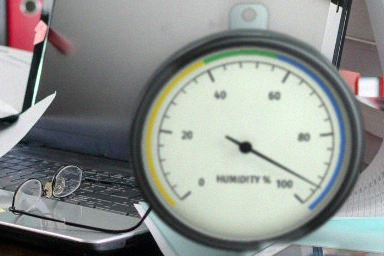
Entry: 94
